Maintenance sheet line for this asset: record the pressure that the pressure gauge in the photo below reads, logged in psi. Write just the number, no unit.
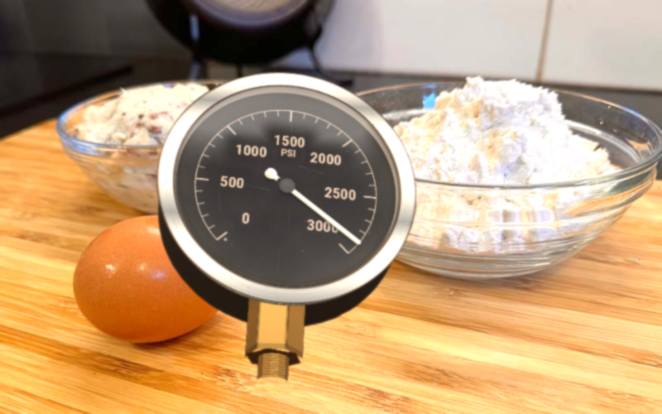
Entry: 2900
